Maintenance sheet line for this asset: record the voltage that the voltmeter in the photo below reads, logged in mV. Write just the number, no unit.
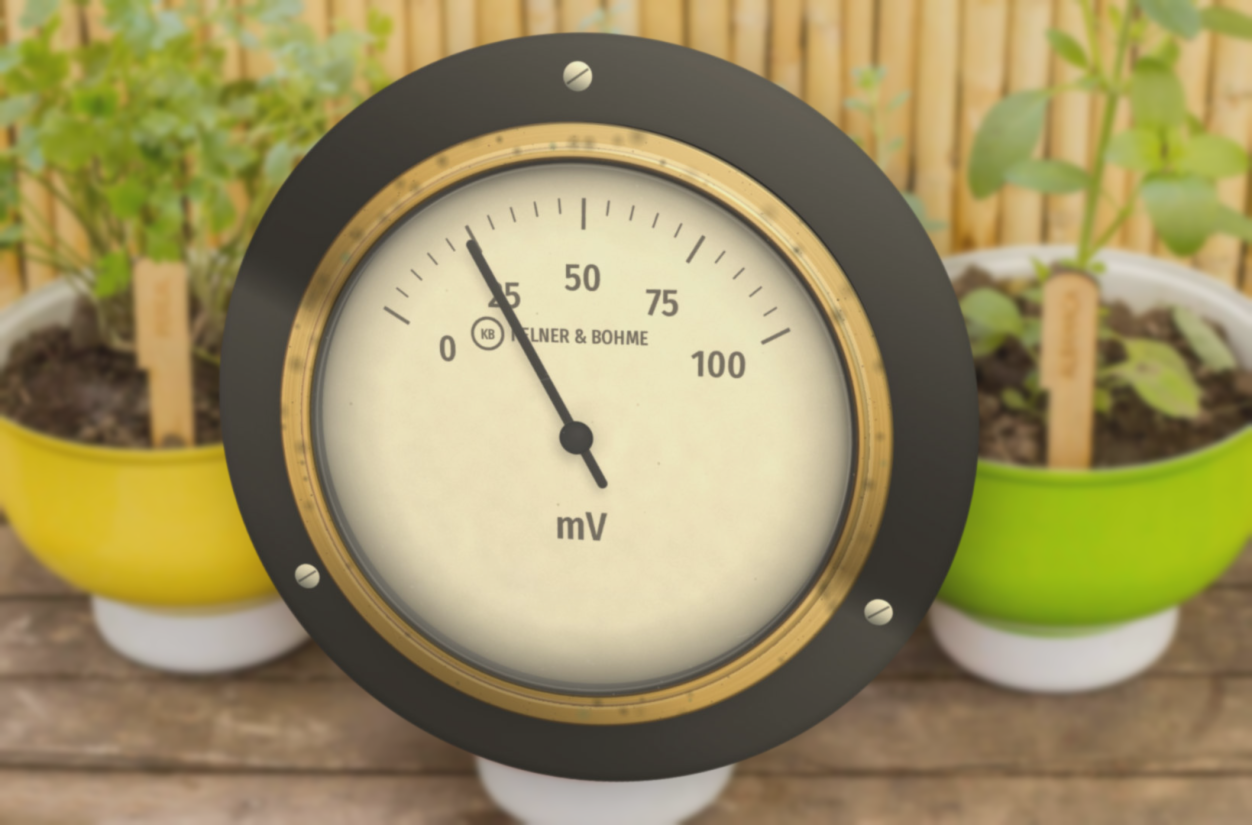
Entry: 25
